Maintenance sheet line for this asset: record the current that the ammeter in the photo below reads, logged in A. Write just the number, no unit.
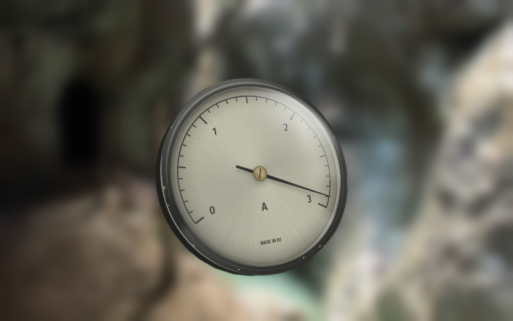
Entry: 2.9
